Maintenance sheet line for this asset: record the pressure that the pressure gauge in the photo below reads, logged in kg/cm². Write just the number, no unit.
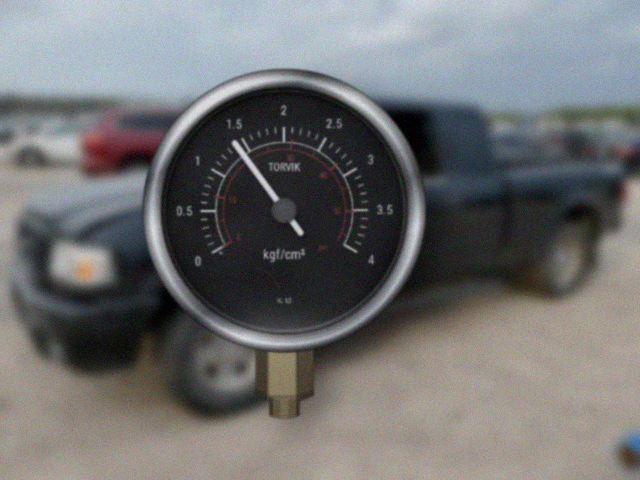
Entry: 1.4
